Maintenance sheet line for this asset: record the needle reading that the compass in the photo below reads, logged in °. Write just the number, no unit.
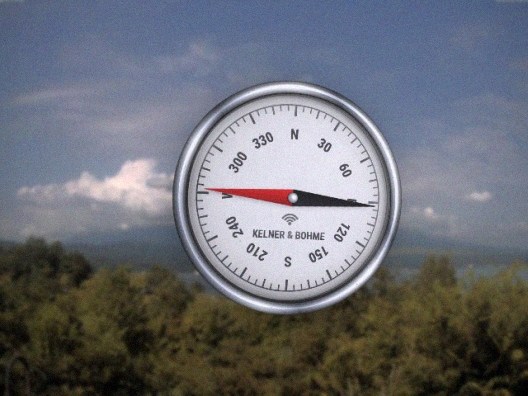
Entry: 272.5
